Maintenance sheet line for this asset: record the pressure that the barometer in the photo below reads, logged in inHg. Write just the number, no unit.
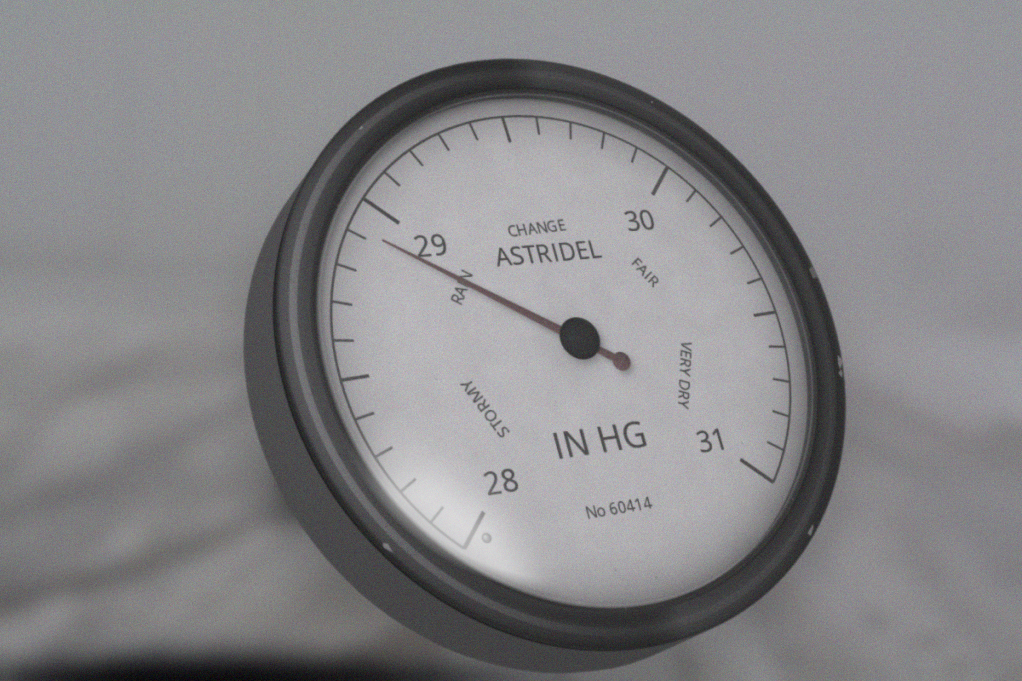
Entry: 28.9
